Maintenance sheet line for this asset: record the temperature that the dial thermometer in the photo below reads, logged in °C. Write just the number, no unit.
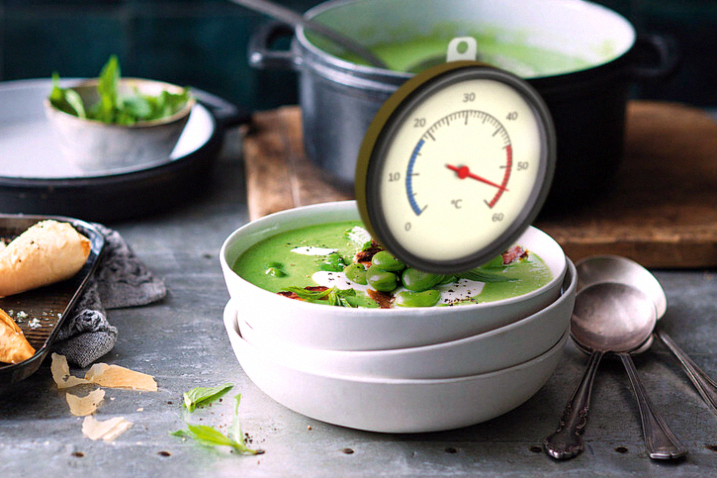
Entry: 55
